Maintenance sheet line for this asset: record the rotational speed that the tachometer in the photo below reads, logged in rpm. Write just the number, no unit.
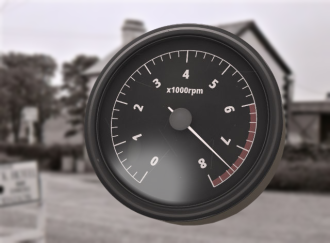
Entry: 7500
